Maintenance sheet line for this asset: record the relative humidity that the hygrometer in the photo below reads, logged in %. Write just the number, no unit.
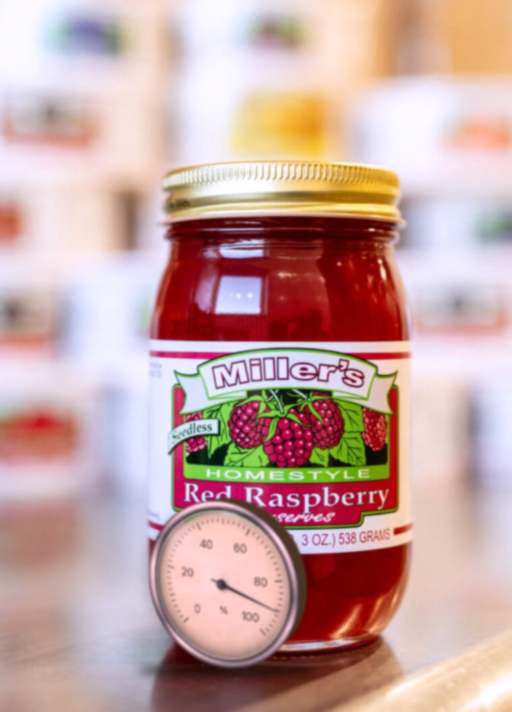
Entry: 90
